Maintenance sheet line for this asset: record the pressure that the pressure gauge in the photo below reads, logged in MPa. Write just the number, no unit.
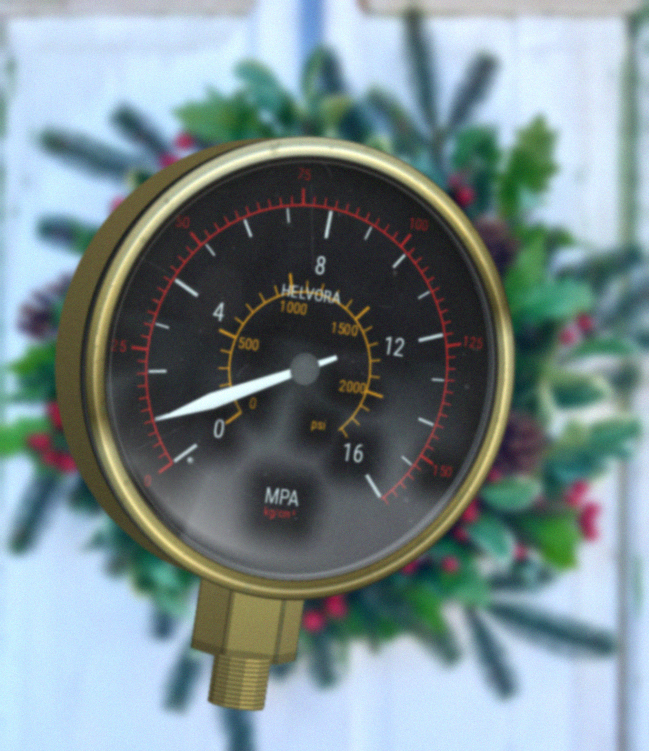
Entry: 1
